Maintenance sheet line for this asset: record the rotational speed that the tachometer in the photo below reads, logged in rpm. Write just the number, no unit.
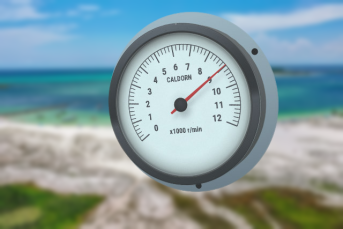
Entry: 9000
